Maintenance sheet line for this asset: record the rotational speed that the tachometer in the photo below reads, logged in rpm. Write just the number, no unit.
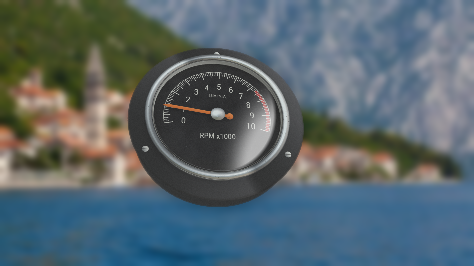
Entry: 1000
